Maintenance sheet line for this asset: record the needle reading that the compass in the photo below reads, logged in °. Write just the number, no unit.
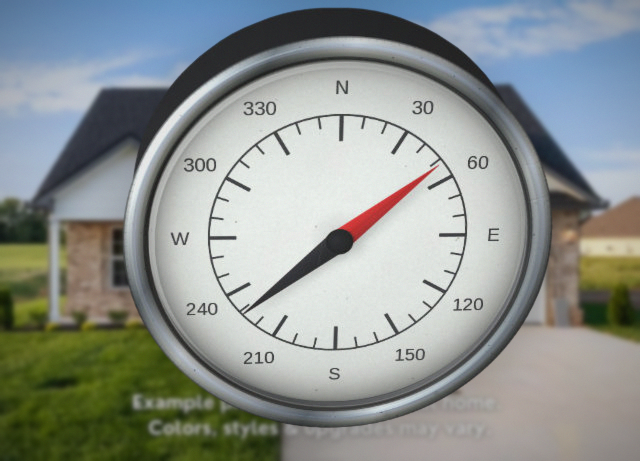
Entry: 50
